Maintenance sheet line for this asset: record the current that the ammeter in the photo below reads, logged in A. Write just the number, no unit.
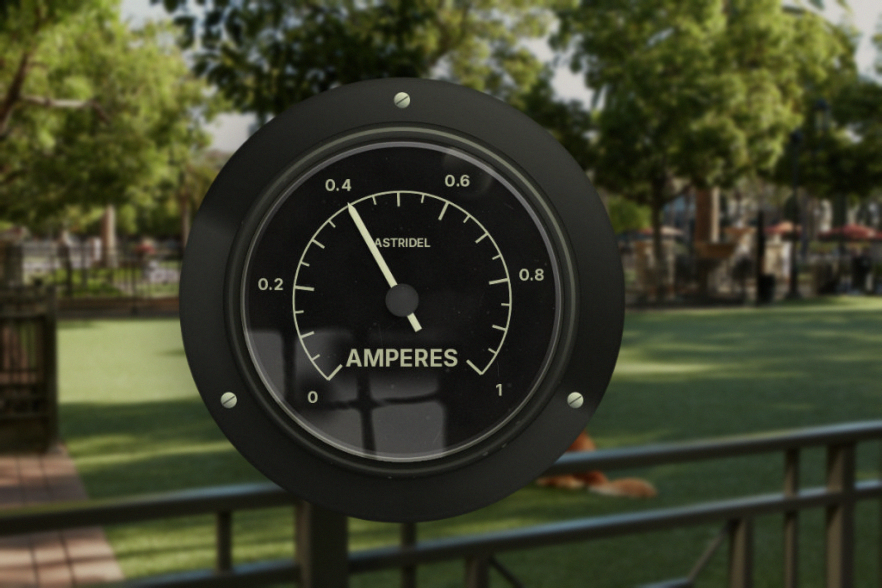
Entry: 0.4
